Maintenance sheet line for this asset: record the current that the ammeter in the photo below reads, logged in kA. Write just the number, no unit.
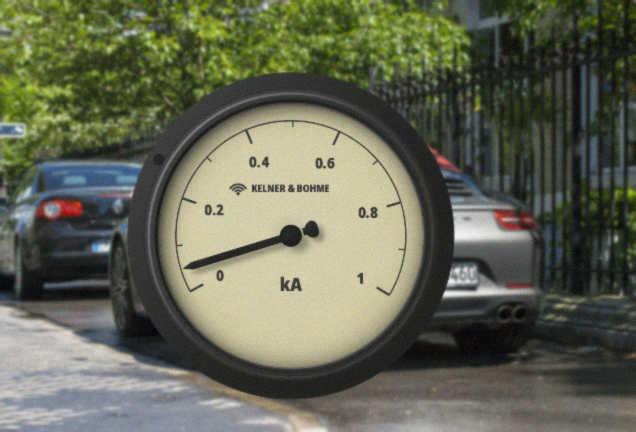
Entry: 0.05
